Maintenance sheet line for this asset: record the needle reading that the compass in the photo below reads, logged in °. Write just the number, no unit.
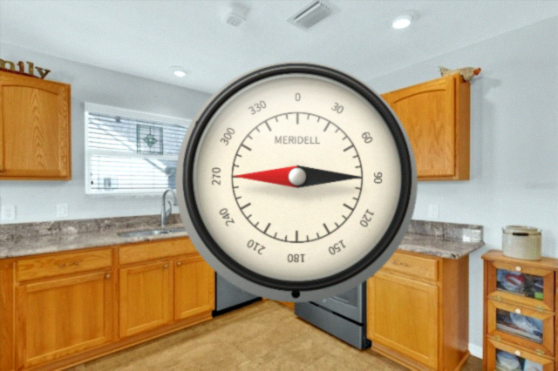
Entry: 270
